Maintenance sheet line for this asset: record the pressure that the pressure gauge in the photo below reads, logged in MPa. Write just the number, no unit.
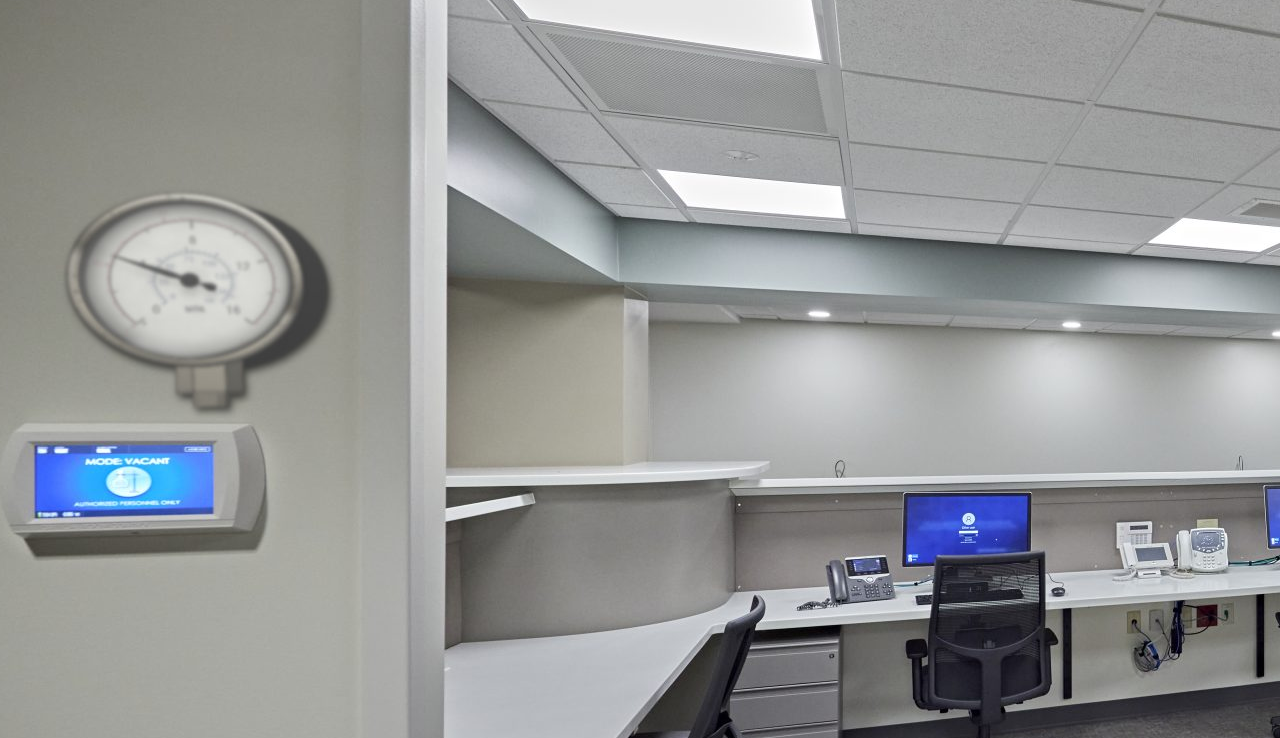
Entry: 4
